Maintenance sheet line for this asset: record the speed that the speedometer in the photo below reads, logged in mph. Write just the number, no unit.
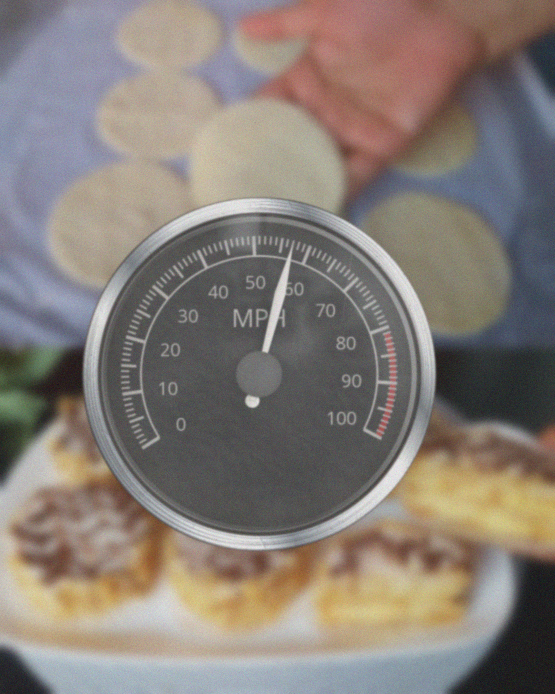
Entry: 57
